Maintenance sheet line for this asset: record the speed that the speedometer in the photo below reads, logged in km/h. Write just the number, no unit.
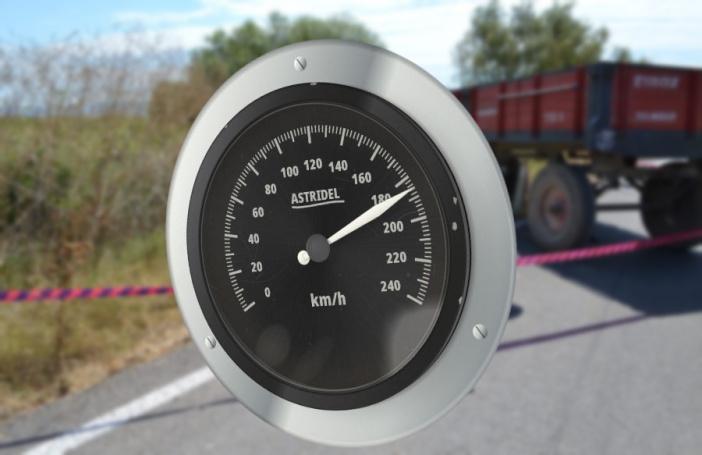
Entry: 186
